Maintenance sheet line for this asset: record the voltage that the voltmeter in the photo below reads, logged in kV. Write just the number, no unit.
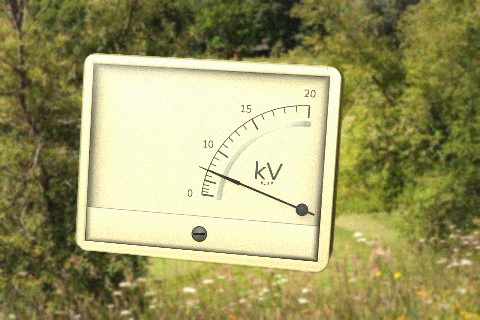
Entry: 7
